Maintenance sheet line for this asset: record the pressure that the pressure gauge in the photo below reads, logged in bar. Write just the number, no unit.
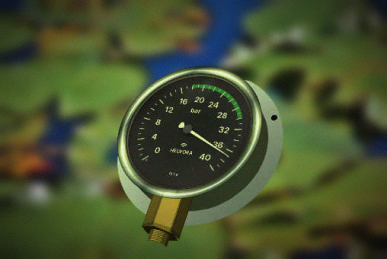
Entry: 37
